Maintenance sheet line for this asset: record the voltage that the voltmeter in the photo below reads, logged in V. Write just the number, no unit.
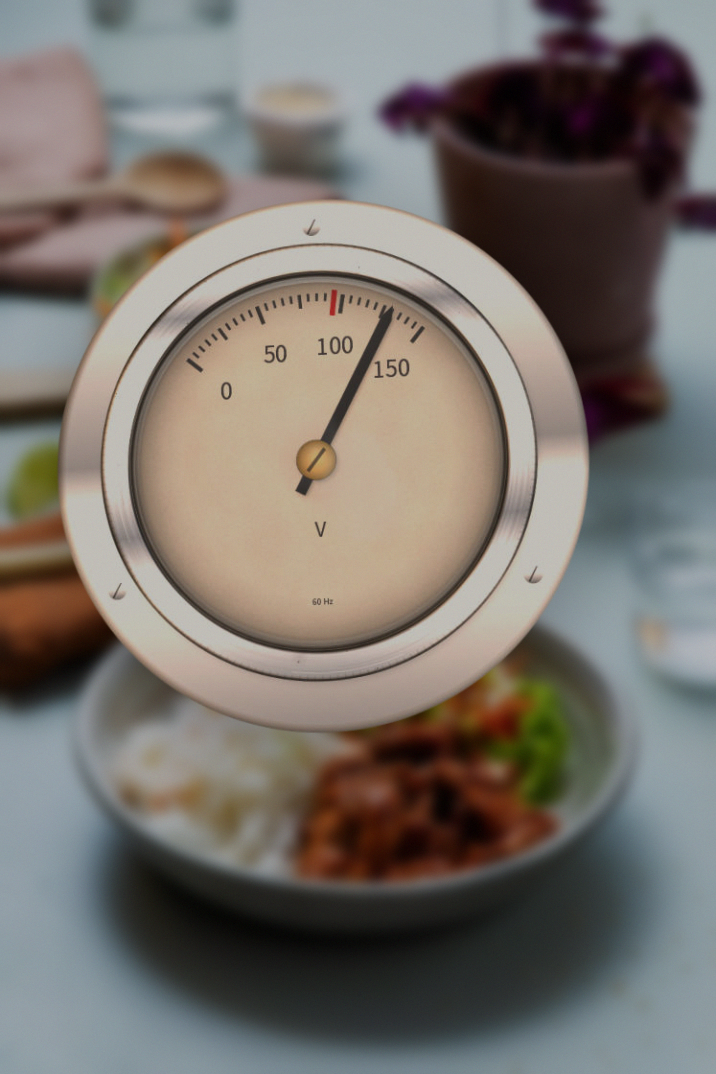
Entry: 130
